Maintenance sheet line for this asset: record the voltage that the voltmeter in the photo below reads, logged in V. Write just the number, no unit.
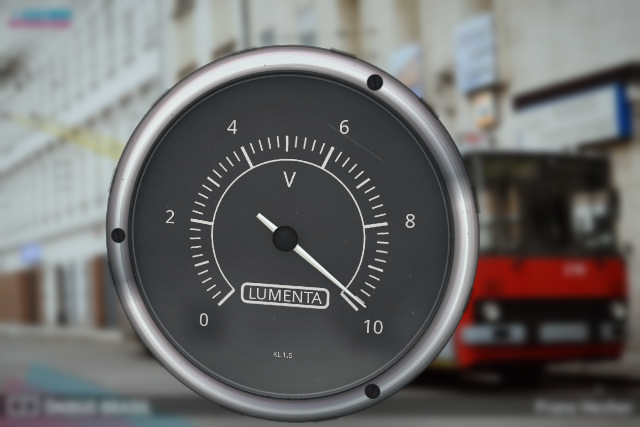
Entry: 9.8
